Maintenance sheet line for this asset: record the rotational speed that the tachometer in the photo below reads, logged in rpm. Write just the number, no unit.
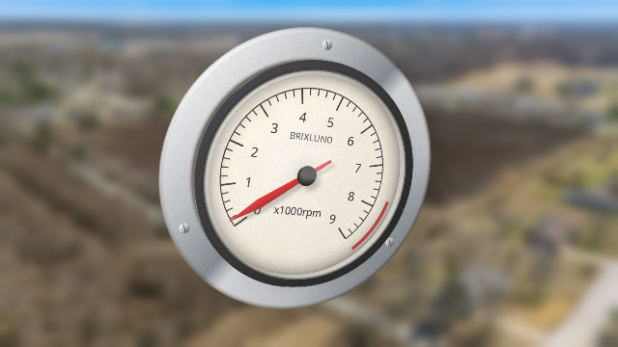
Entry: 200
